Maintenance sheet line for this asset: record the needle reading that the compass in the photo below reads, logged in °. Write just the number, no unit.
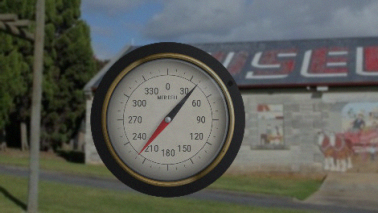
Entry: 220
